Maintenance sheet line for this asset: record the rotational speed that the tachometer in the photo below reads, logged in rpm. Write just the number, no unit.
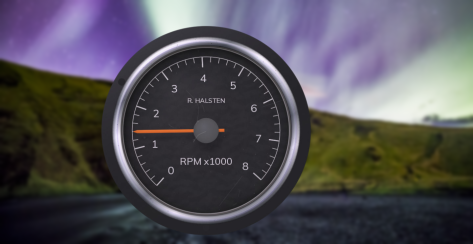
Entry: 1400
